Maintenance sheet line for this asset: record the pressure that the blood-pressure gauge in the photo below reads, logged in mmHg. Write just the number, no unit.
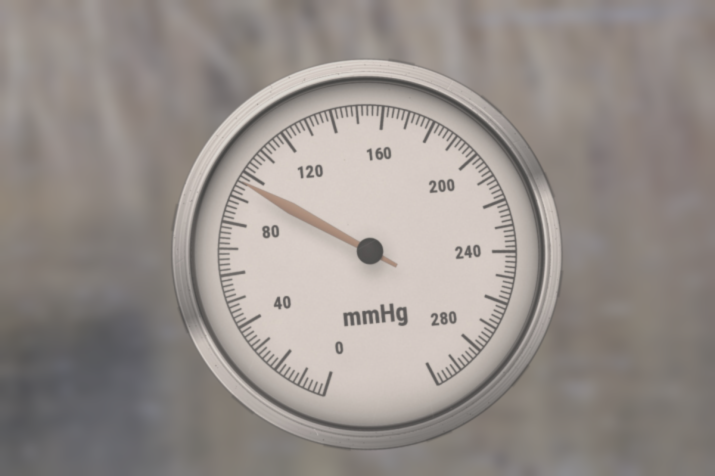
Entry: 96
